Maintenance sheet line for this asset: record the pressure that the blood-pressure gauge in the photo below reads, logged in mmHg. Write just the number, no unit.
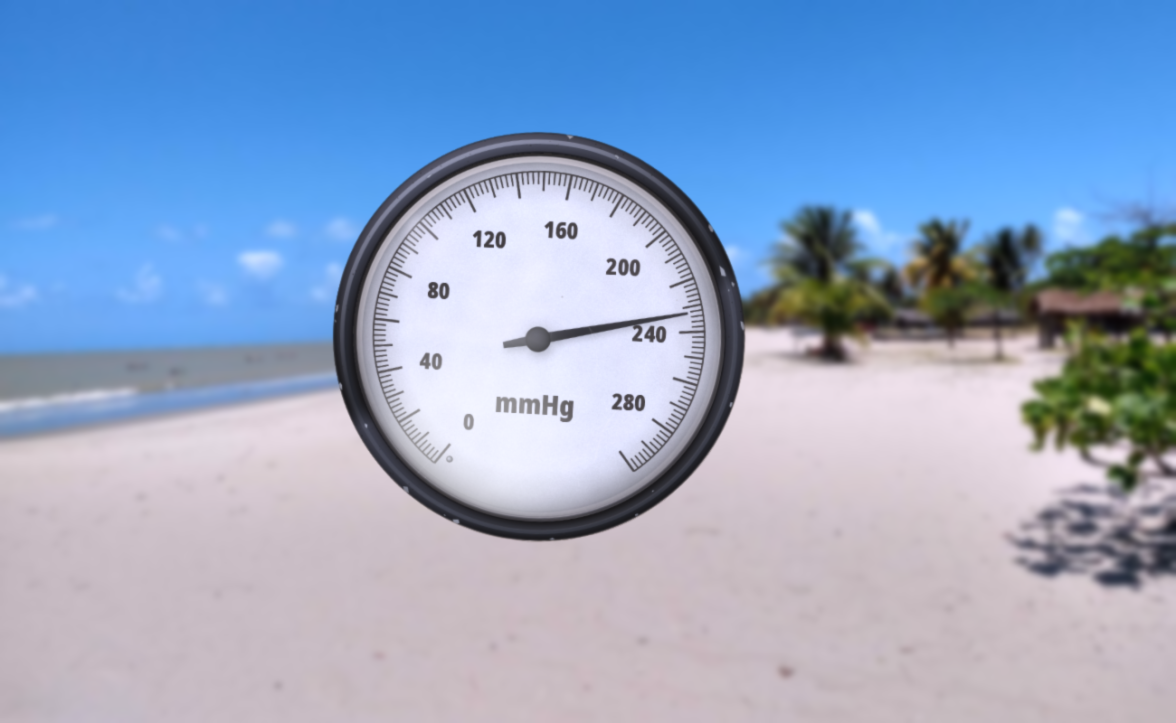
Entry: 232
